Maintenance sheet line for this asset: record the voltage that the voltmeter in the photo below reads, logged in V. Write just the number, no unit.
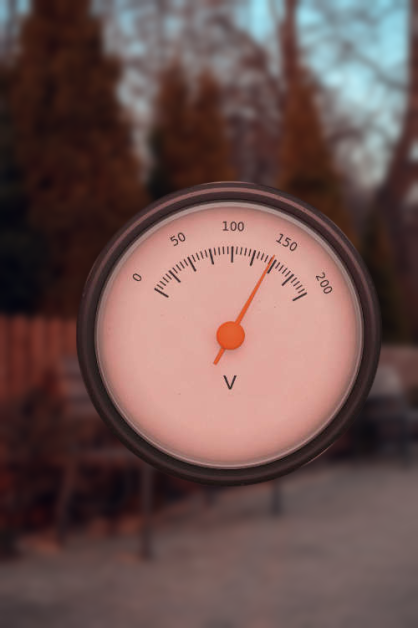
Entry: 145
